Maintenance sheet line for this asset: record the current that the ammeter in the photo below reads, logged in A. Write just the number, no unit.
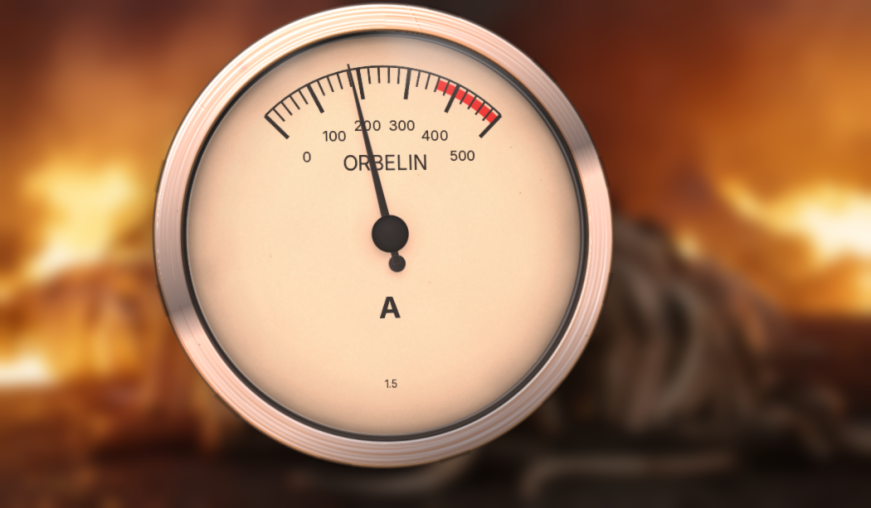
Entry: 180
